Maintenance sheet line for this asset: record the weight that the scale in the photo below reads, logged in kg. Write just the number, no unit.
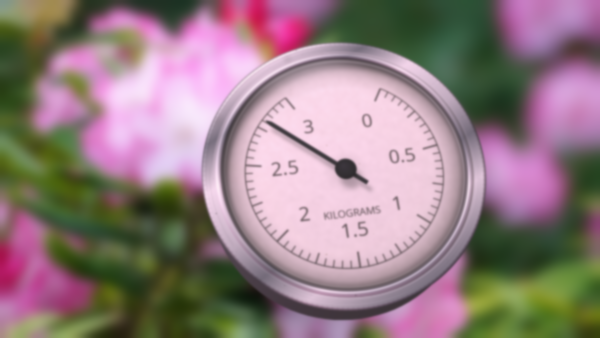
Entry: 2.8
